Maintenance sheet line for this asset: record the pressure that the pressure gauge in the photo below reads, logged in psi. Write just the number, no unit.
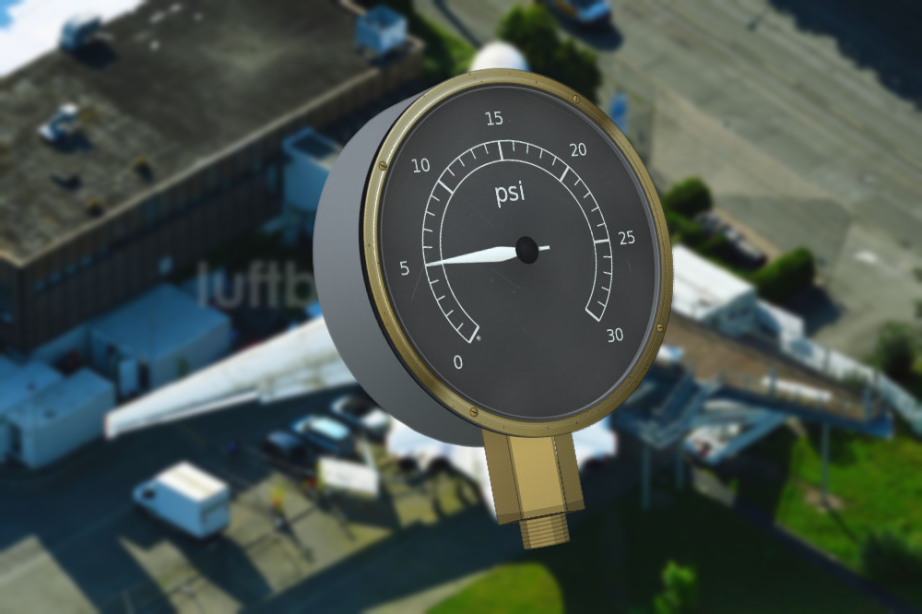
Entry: 5
